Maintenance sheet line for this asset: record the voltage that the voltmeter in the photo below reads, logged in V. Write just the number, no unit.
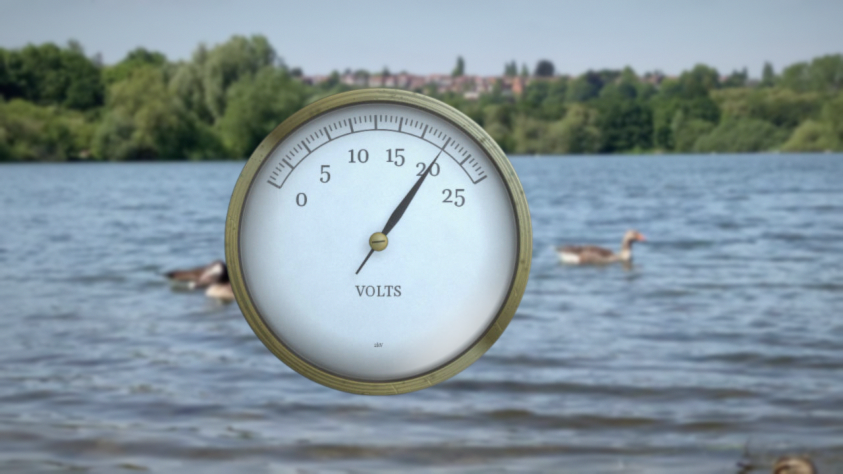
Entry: 20
